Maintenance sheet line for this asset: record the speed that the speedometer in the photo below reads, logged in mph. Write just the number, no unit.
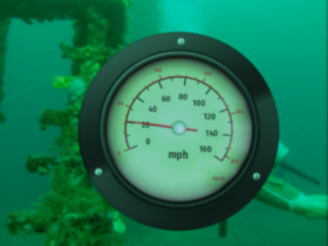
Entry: 20
